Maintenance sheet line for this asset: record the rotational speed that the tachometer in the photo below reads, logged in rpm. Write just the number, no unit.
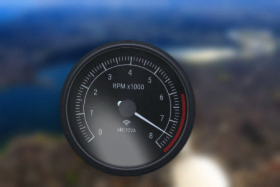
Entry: 7500
